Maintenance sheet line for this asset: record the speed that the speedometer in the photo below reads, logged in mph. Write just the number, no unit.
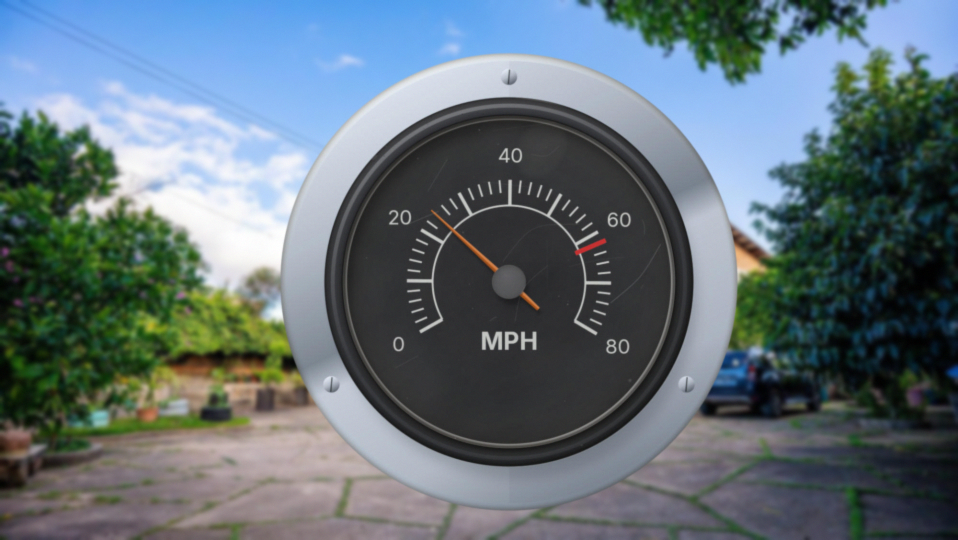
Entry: 24
